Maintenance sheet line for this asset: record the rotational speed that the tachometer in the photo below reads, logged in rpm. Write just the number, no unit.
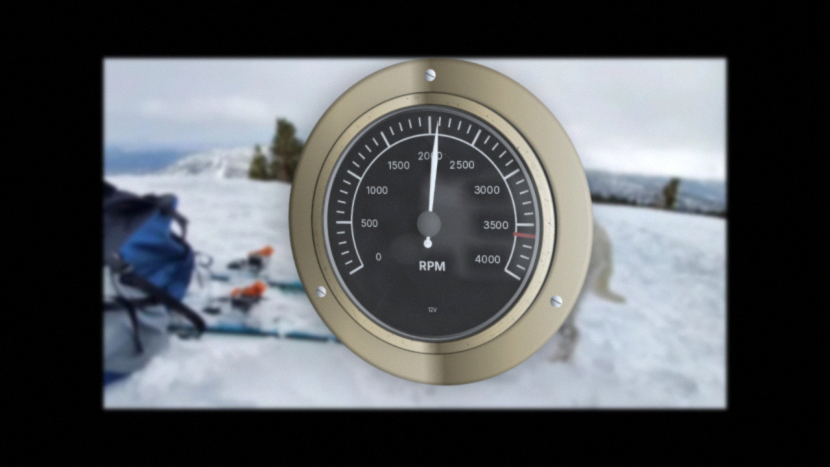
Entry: 2100
